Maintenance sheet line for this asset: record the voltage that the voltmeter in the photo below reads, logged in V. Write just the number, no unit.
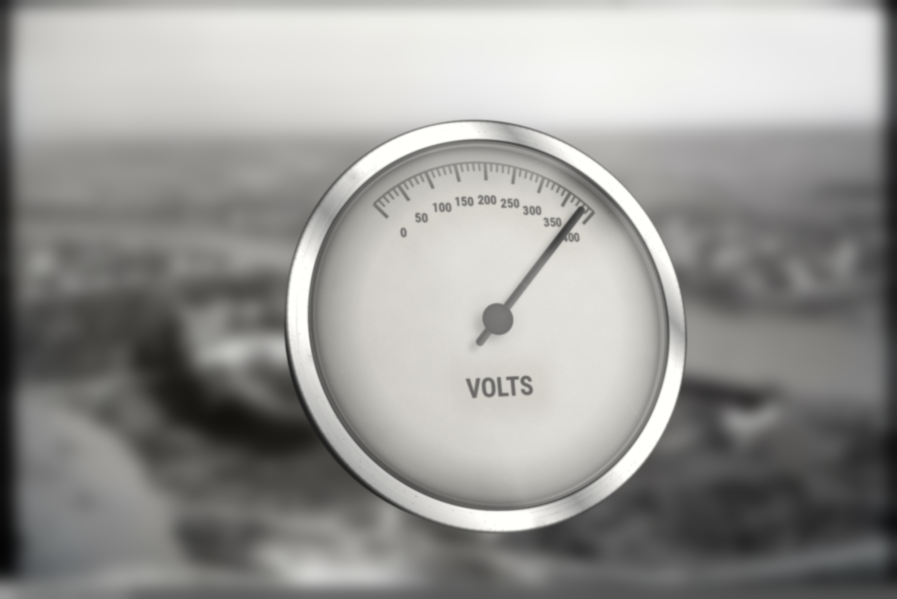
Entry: 380
